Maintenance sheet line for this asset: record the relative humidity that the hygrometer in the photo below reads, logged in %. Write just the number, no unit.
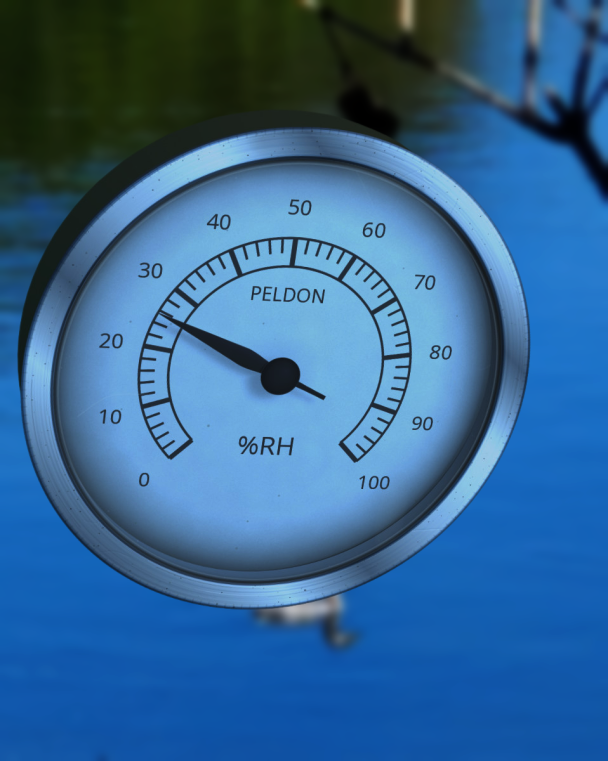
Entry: 26
